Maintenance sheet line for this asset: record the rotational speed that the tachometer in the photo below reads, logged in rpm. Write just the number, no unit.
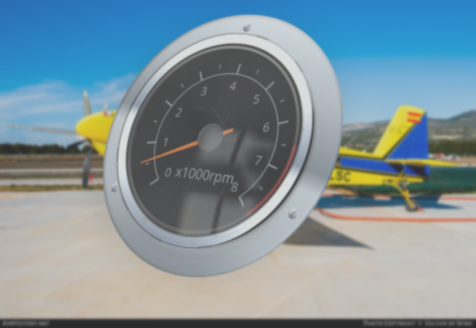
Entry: 500
